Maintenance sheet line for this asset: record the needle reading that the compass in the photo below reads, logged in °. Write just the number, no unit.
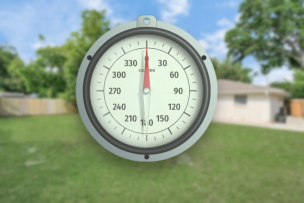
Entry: 0
